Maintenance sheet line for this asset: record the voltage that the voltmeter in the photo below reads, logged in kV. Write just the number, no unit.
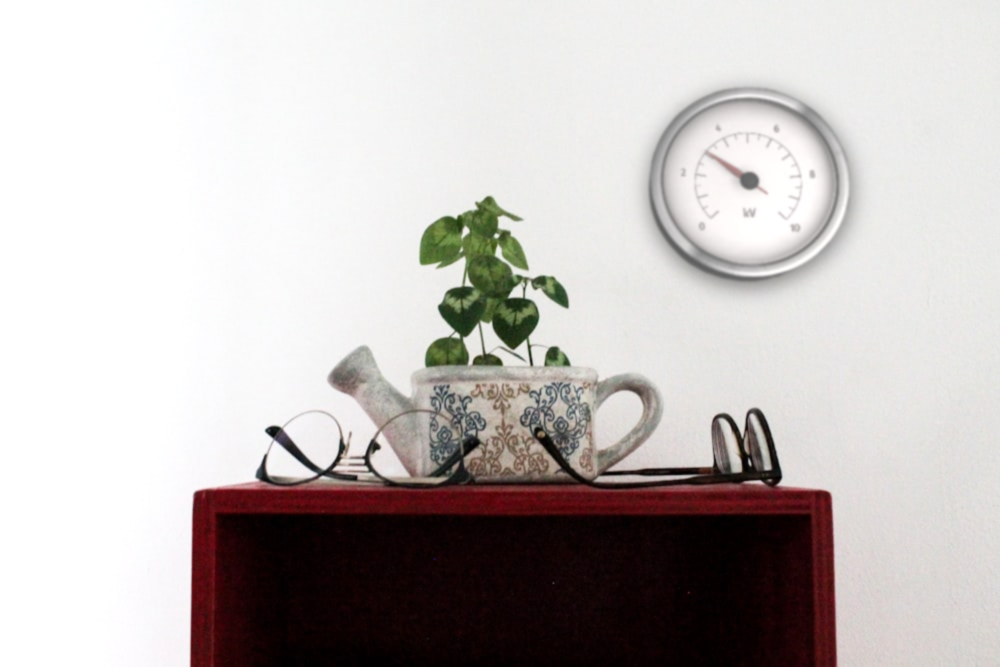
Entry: 3
